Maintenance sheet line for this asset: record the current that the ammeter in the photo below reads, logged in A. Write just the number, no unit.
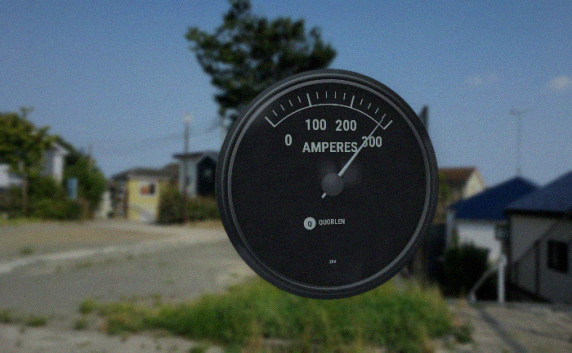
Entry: 280
